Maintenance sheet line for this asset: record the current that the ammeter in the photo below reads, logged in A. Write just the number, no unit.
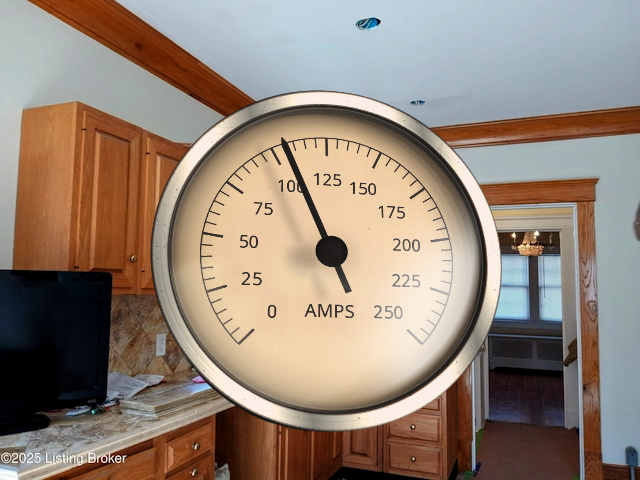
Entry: 105
